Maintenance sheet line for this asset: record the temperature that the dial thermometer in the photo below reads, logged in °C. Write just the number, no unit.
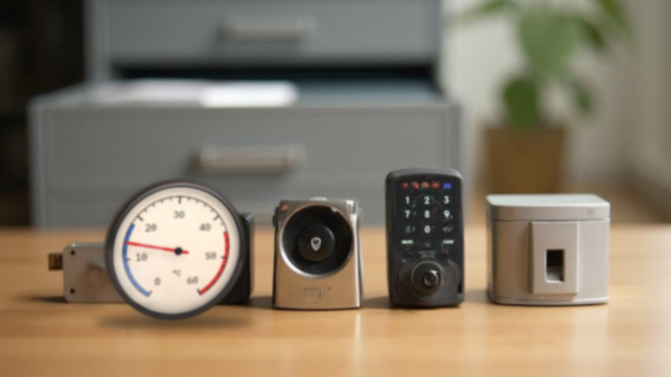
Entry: 14
